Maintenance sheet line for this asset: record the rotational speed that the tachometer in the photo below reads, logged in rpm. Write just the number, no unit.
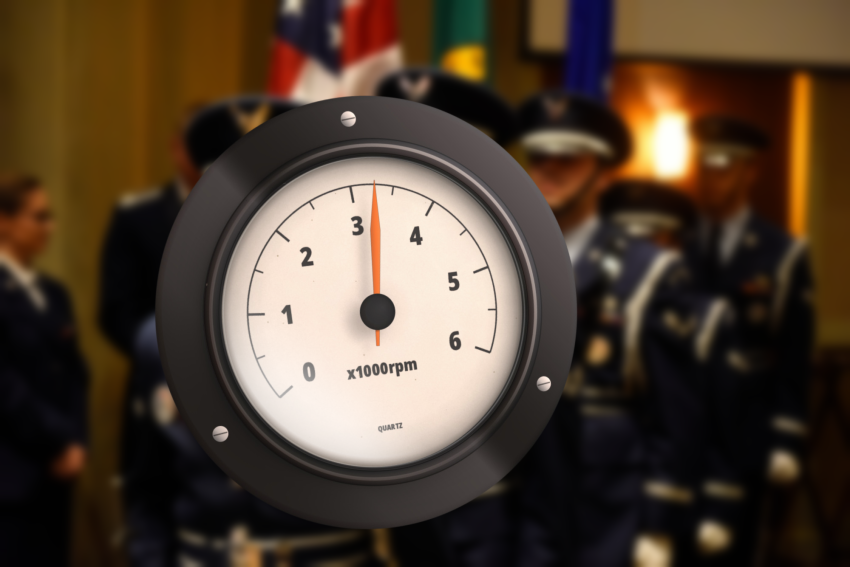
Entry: 3250
